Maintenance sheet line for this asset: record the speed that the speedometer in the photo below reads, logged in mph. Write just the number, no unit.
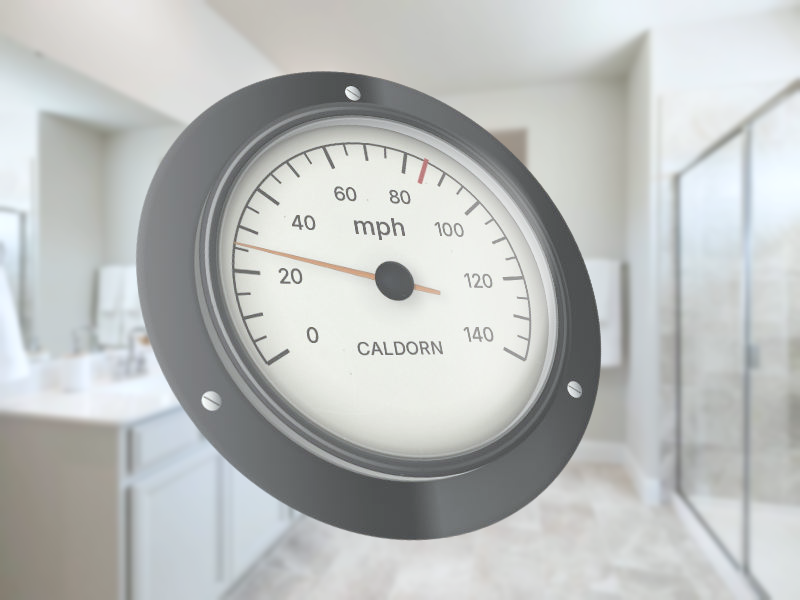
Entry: 25
